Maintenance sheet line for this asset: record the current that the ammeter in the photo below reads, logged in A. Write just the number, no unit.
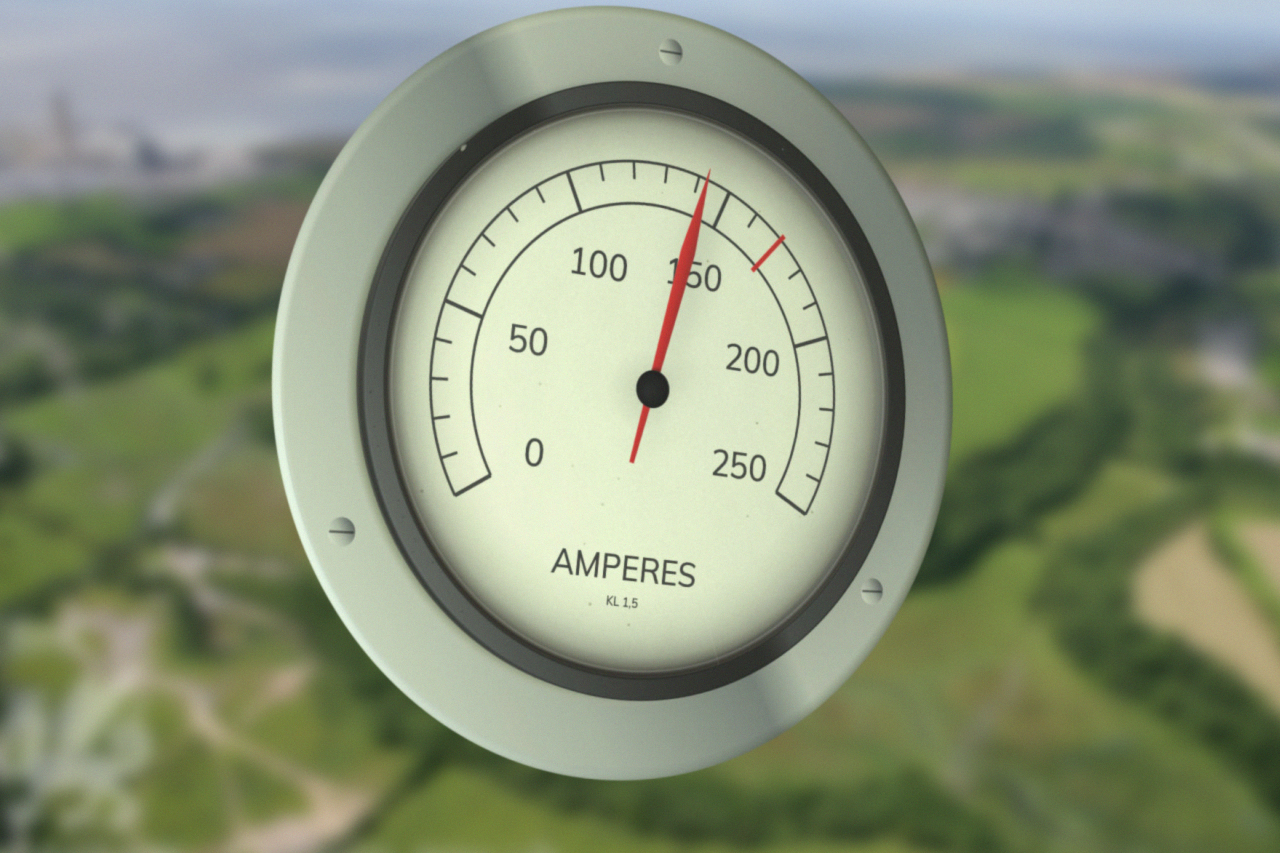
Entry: 140
